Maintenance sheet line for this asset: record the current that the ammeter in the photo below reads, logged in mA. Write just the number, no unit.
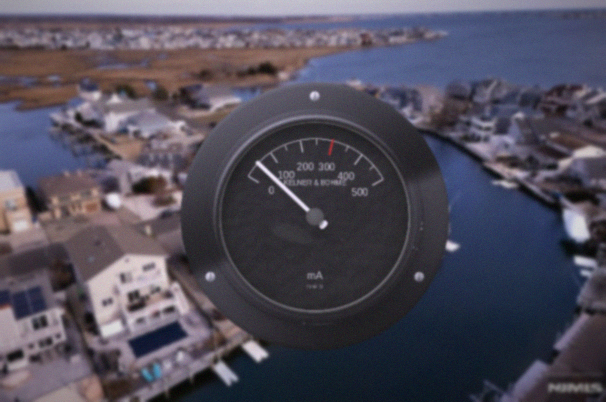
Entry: 50
